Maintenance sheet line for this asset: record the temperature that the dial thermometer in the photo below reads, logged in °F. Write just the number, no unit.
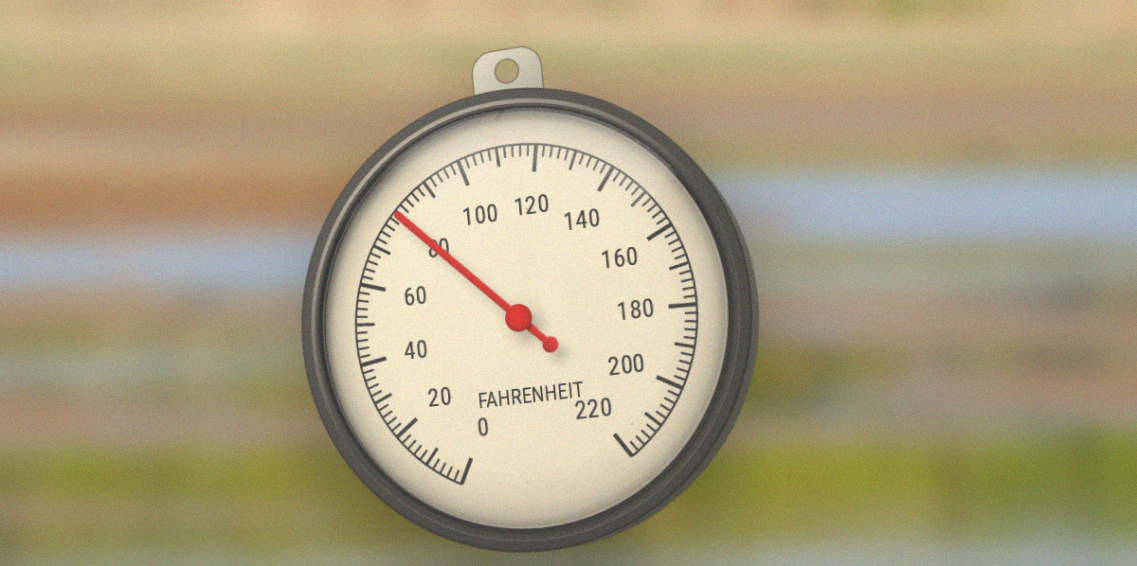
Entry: 80
